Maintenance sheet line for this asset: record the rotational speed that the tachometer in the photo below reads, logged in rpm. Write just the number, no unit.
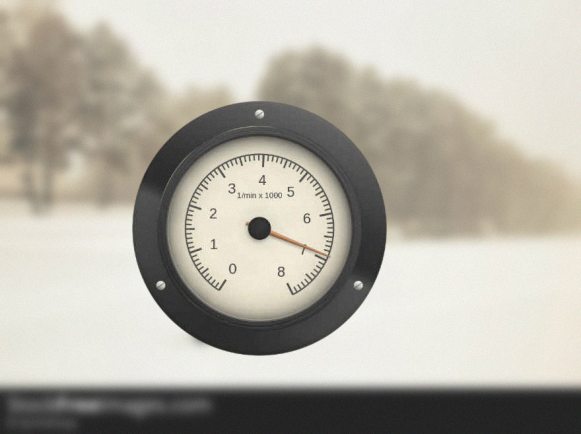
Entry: 6900
